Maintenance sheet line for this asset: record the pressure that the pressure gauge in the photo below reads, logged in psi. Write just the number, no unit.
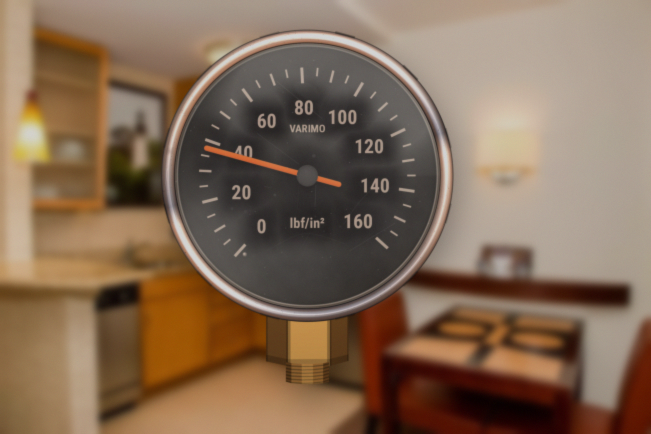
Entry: 37.5
